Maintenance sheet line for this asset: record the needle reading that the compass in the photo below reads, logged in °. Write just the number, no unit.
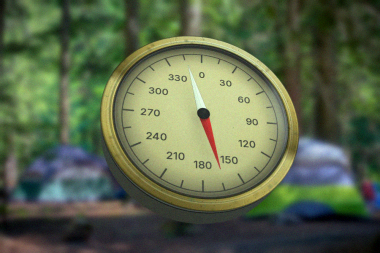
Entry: 165
